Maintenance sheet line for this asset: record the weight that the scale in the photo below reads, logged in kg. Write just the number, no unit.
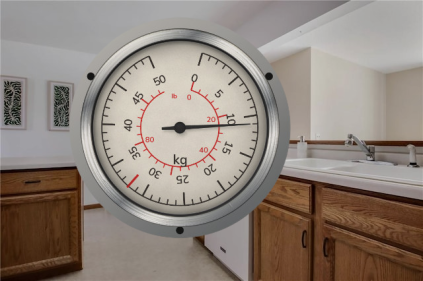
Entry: 11
